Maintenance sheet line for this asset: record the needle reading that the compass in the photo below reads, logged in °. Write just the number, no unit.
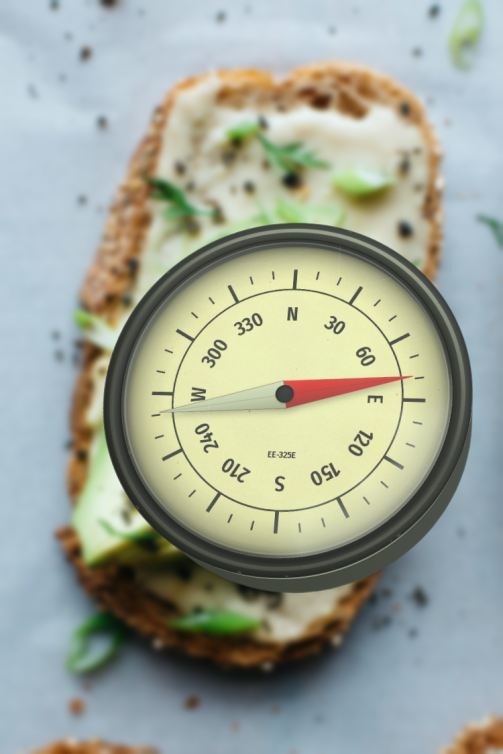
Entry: 80
